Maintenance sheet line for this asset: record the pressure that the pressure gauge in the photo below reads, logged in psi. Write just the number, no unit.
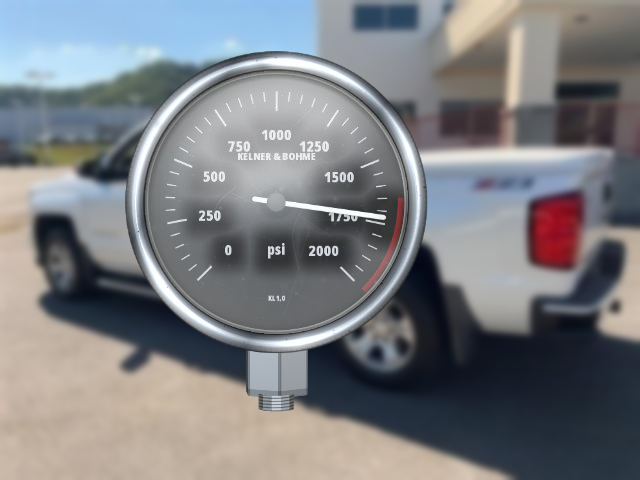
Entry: 1725
